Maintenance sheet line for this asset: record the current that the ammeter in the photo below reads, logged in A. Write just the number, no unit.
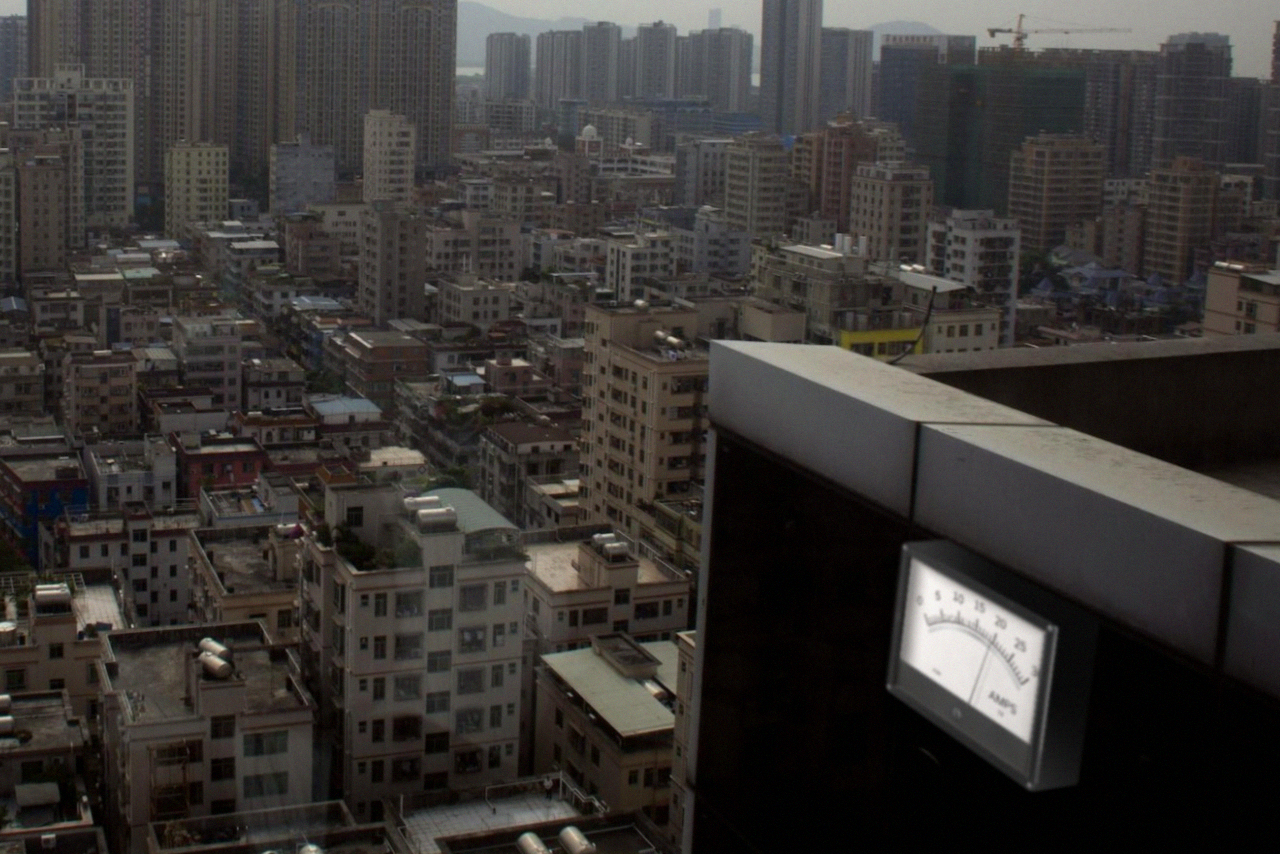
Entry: 20
